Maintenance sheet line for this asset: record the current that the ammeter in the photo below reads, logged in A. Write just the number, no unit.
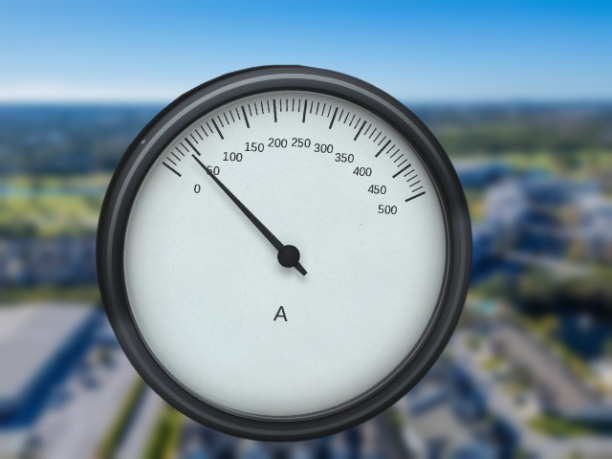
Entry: 40
